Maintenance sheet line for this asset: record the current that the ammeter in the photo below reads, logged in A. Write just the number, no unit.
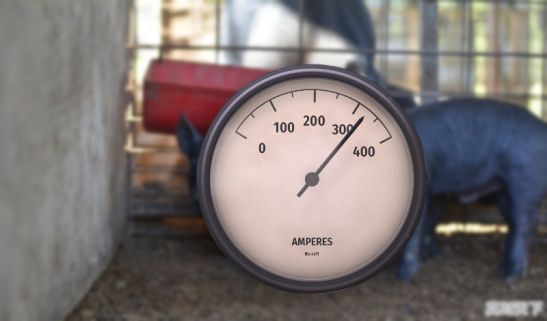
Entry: 325
